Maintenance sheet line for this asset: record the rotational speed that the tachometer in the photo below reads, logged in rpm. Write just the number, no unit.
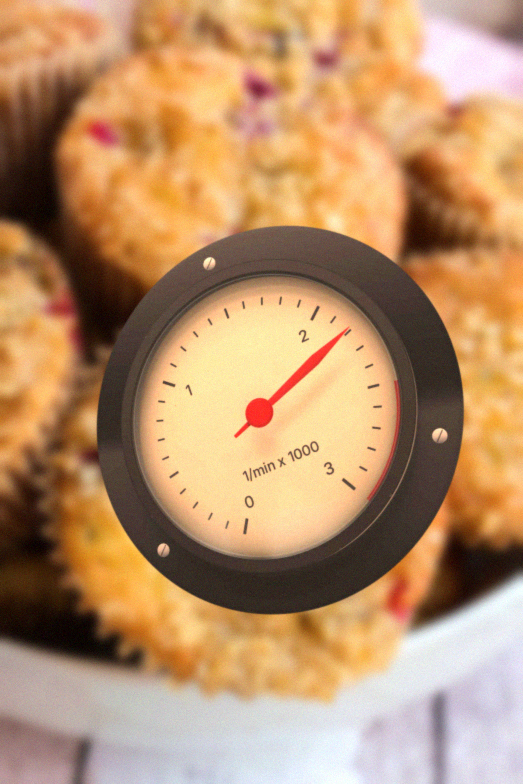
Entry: 2200
